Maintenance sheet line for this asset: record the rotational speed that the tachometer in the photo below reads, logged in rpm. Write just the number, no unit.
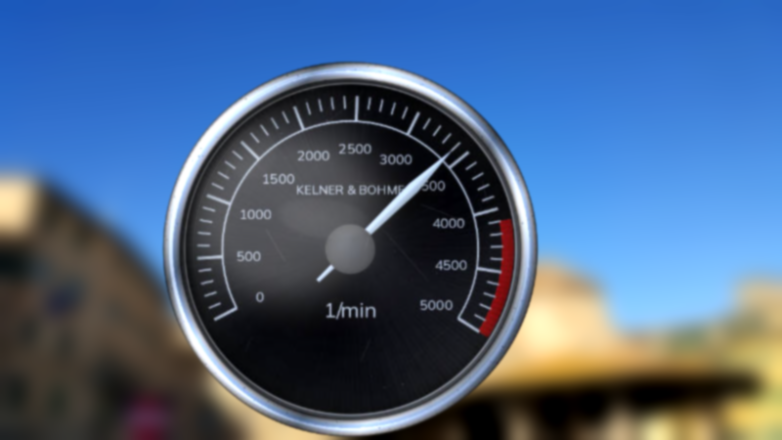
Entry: 3400
